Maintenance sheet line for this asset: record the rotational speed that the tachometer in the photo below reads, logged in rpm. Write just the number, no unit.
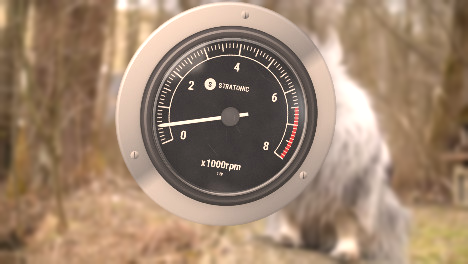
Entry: 500
